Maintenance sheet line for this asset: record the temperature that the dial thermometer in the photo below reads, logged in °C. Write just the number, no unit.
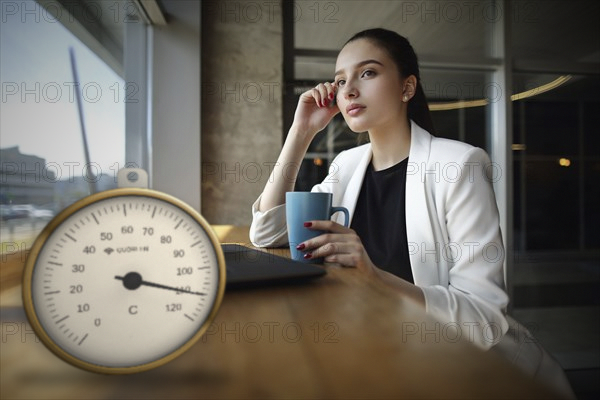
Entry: 110
